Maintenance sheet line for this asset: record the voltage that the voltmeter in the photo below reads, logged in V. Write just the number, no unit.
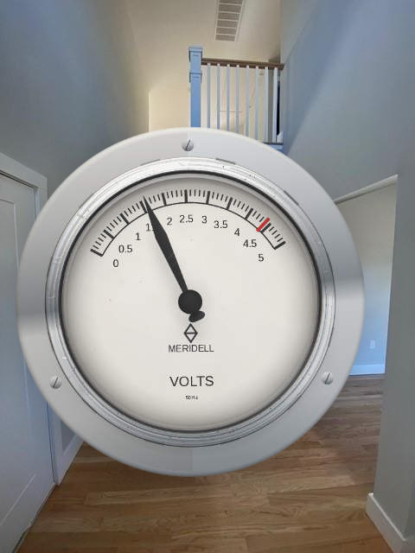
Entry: 1.6
